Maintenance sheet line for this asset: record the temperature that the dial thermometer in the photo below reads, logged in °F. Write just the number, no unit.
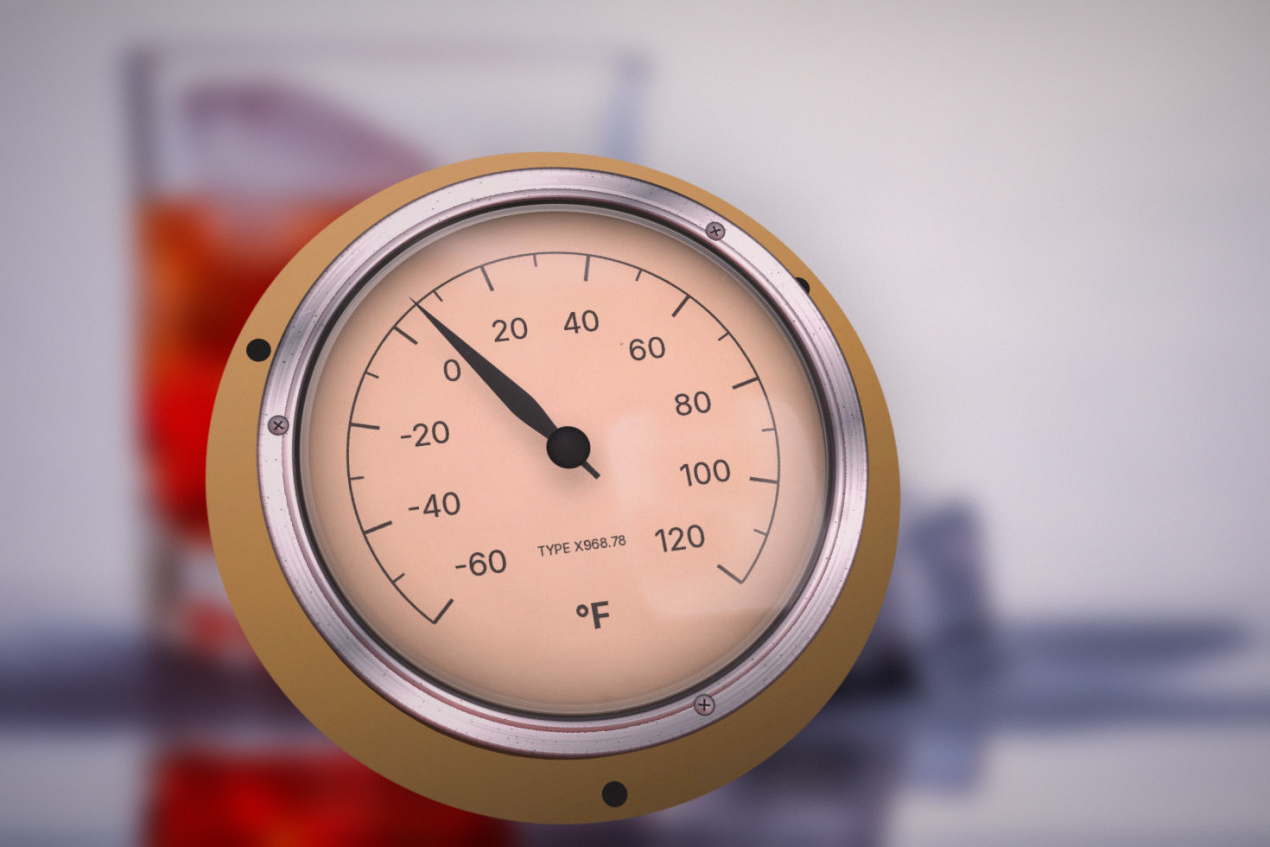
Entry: 5
